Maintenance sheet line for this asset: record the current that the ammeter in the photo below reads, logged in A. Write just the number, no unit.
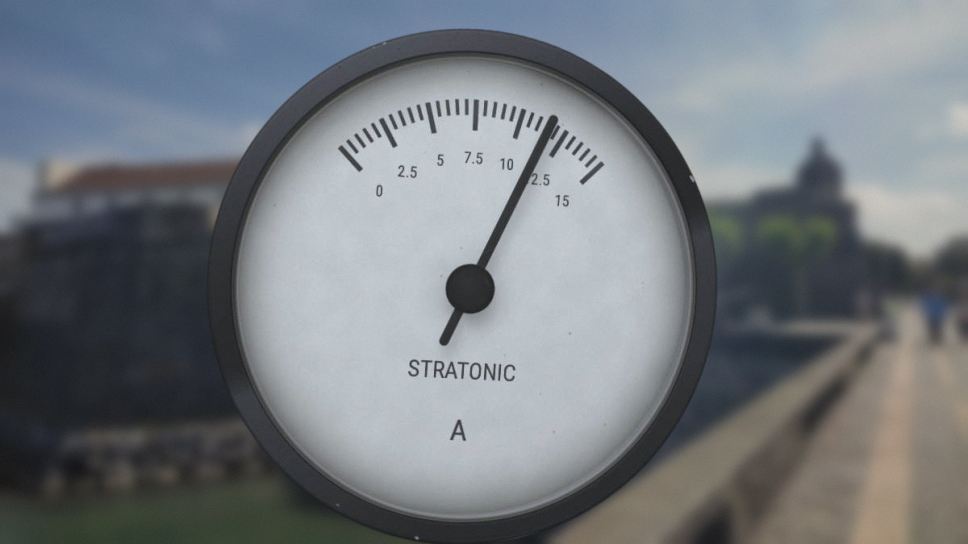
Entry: 11.5
